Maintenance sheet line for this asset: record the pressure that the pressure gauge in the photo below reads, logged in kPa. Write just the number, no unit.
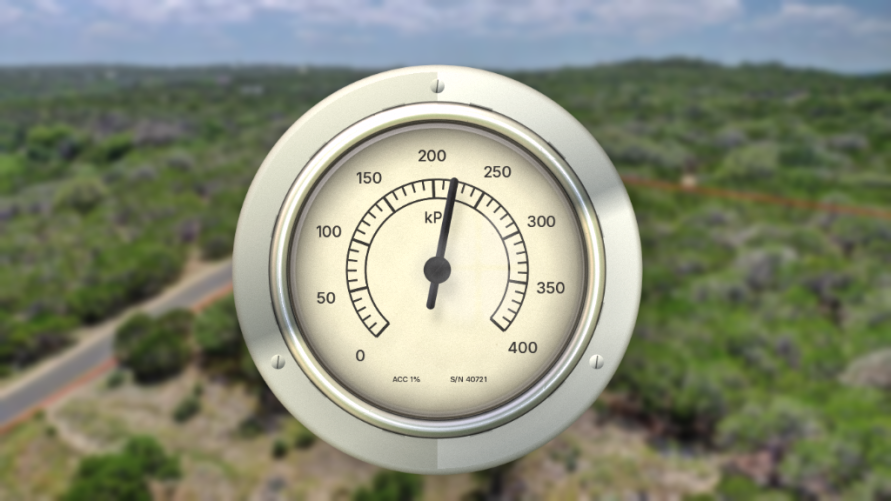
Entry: 220
